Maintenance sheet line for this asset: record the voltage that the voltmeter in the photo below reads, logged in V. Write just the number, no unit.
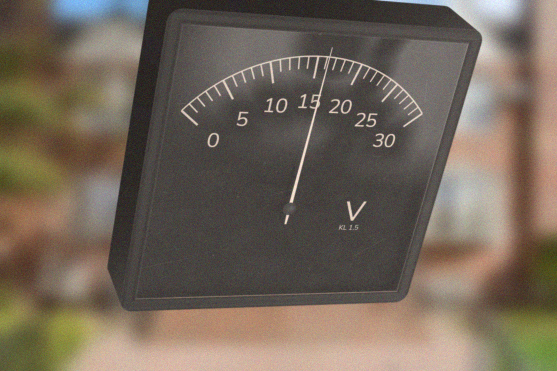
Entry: 16
